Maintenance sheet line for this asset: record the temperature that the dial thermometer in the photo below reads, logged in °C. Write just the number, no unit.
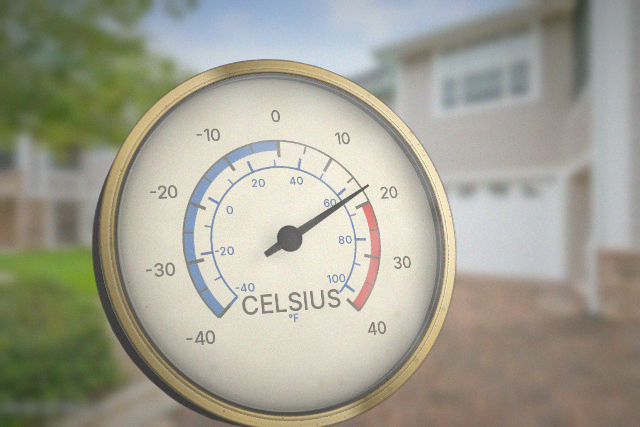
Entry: 17.5
